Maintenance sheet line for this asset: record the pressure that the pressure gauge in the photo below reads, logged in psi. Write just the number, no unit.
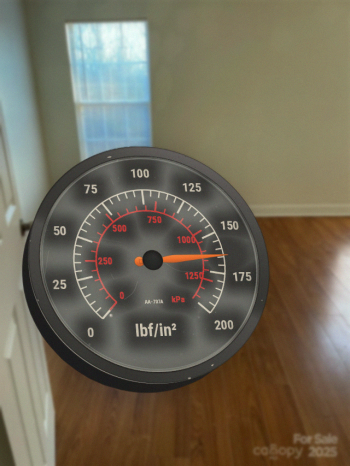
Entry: 165
